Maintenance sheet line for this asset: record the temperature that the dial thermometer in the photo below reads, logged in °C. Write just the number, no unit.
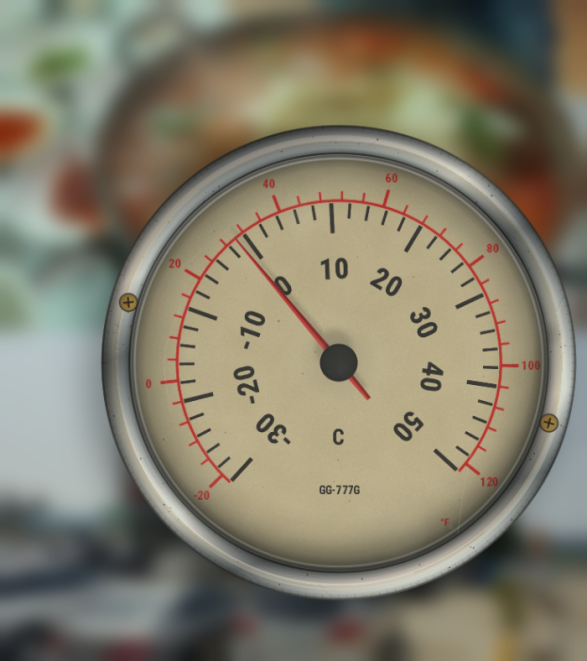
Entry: -1
